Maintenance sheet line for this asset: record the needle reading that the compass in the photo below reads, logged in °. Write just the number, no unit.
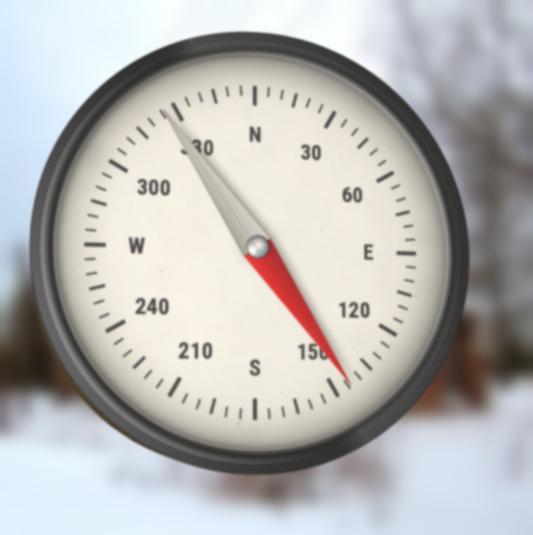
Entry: 145
